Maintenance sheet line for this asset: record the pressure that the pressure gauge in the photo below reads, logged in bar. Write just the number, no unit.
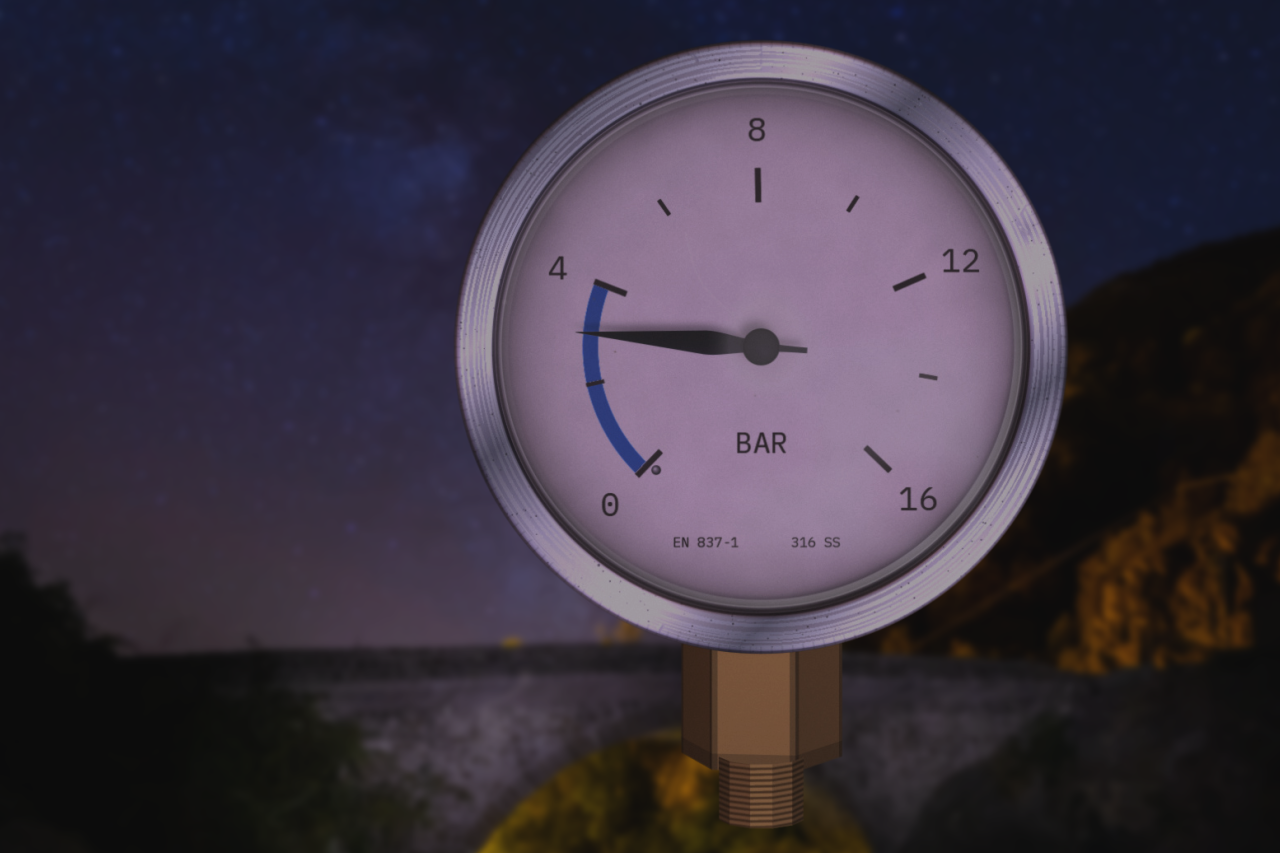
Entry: 3
